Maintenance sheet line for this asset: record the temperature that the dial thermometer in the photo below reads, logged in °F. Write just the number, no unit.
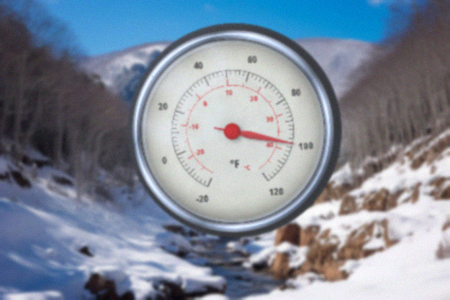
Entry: 100
